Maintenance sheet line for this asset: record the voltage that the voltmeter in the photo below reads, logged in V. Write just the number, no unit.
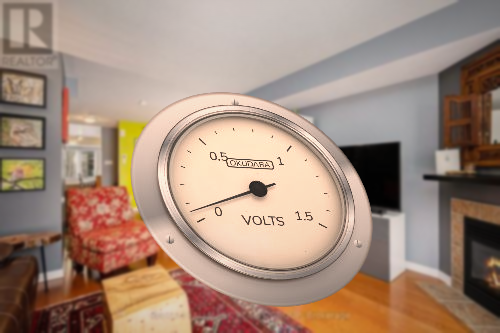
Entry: 0.05
